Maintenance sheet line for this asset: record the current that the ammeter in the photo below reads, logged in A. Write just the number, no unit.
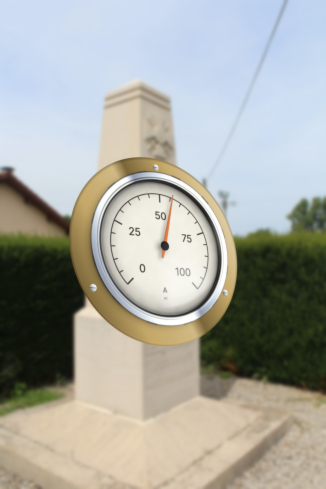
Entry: 55
